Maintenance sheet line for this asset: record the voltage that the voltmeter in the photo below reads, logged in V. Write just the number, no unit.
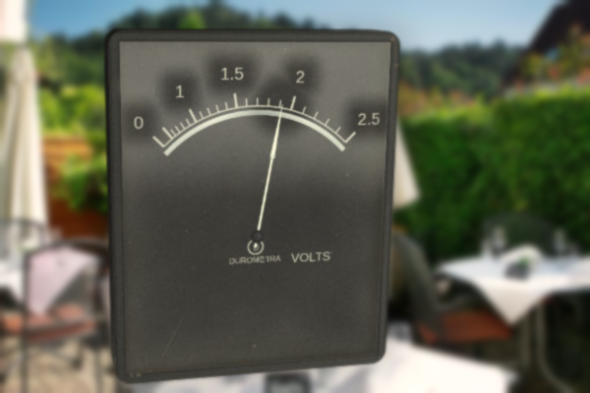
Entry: 1.9
